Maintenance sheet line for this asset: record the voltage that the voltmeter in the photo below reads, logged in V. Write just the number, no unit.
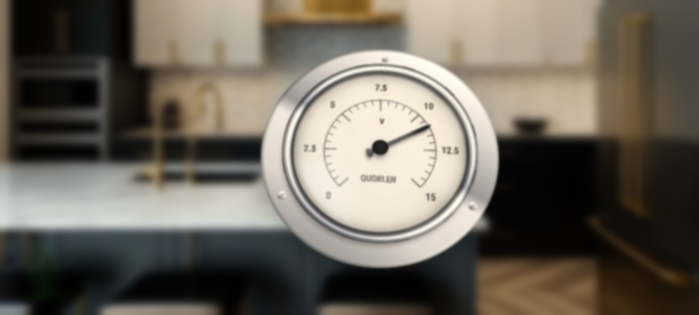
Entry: 11
